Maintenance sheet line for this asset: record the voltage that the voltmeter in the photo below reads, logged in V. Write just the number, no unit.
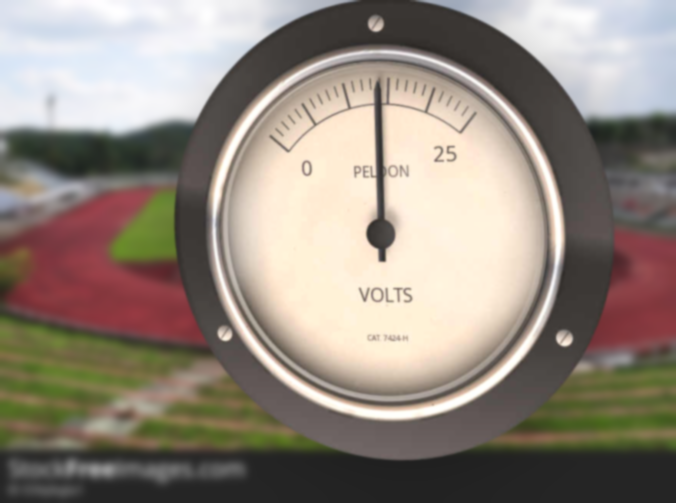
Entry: 14
